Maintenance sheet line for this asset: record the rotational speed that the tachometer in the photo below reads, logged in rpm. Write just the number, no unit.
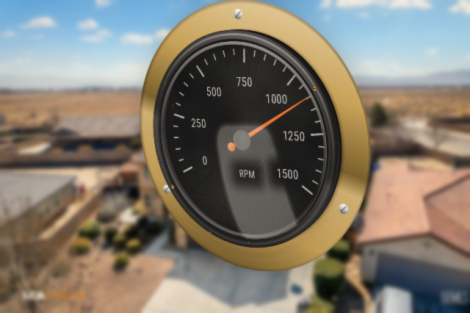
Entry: 1100
